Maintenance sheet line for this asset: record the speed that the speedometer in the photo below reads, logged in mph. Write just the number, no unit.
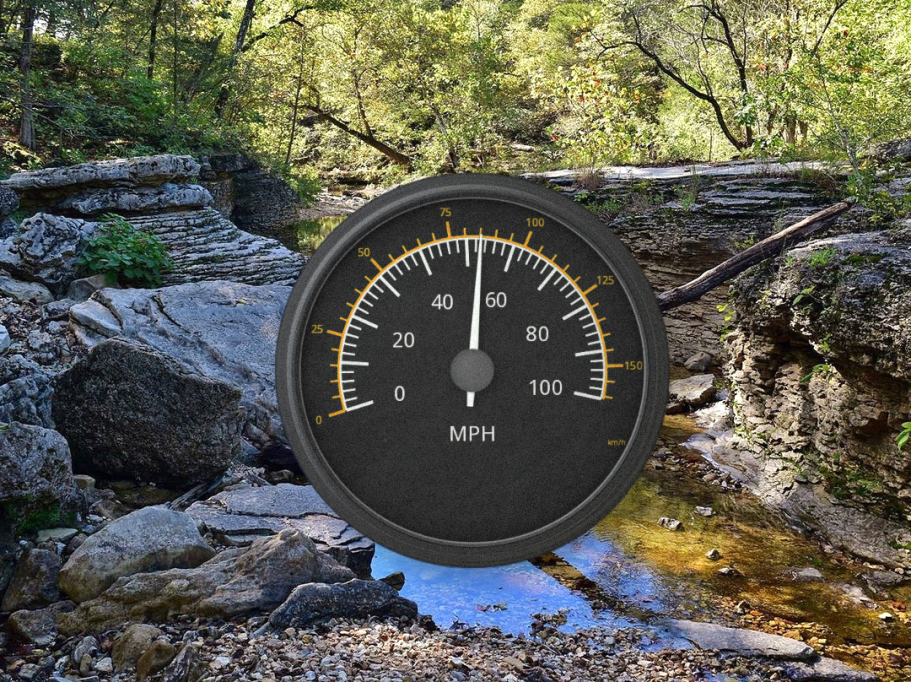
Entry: 53
